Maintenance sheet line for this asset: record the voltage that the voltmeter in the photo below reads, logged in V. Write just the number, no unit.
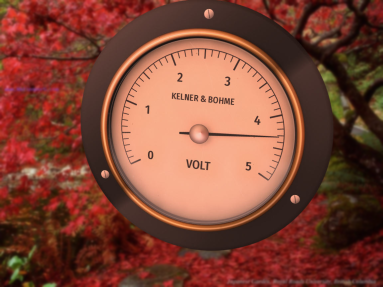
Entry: 4.3
